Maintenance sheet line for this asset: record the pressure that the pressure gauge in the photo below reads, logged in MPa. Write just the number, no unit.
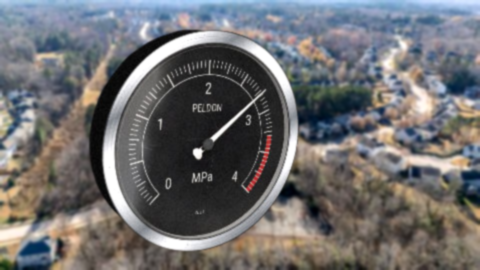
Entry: 2.75
